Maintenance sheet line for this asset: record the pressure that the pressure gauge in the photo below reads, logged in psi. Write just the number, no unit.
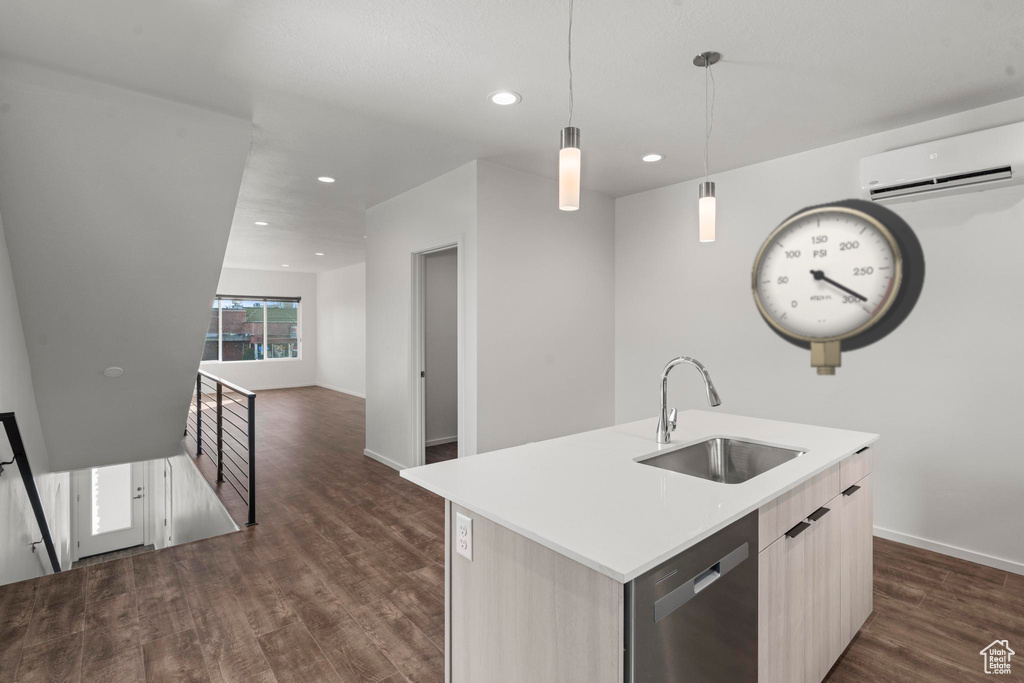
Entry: 290
